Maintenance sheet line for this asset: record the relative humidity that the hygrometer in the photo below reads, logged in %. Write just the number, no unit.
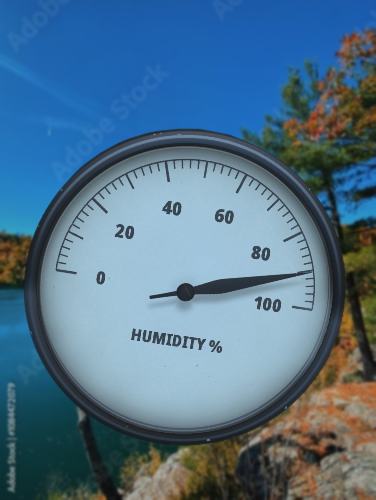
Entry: 90
